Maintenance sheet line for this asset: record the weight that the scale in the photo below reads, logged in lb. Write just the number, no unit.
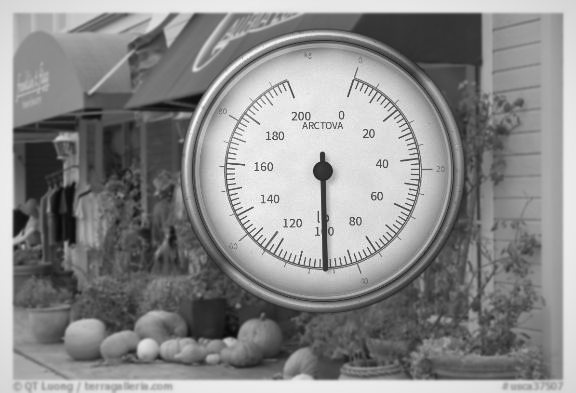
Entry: 100
